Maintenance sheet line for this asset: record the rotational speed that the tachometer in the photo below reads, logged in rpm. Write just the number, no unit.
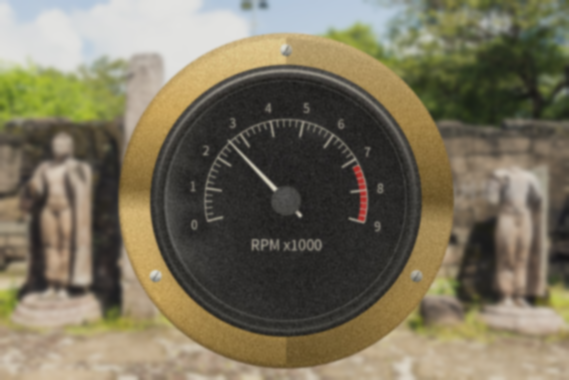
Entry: 2600
